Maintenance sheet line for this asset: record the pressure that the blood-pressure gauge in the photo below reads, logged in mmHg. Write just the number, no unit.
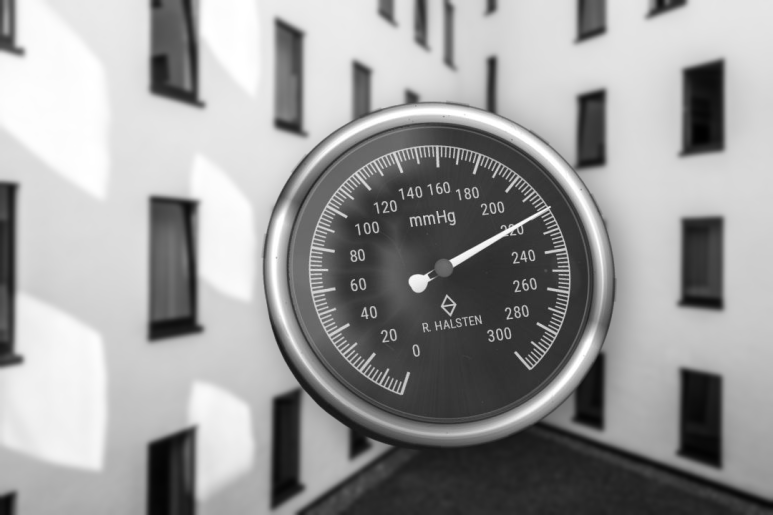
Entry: 220
